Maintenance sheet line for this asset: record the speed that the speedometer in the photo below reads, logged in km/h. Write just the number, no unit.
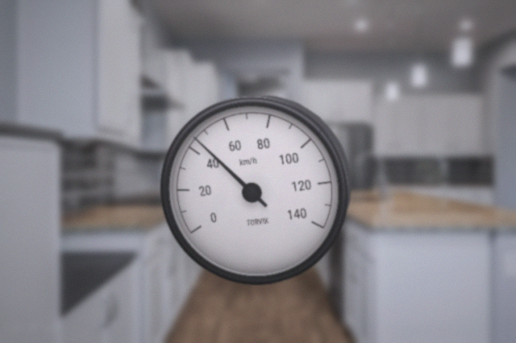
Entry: 45
